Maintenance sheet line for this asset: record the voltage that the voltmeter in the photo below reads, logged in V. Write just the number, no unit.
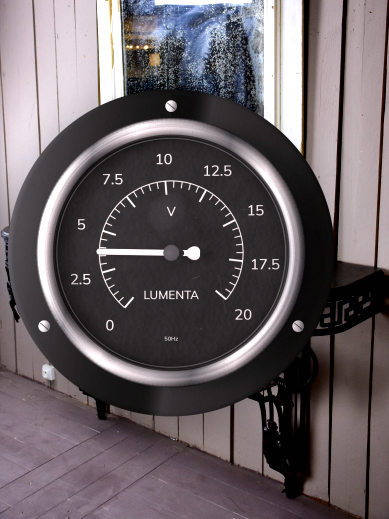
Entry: 3.75
